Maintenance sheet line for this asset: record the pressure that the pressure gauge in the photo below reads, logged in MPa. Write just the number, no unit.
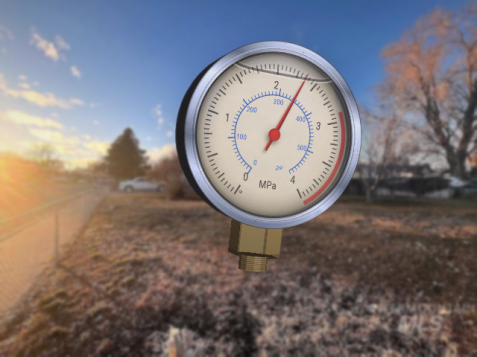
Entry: 2.35
